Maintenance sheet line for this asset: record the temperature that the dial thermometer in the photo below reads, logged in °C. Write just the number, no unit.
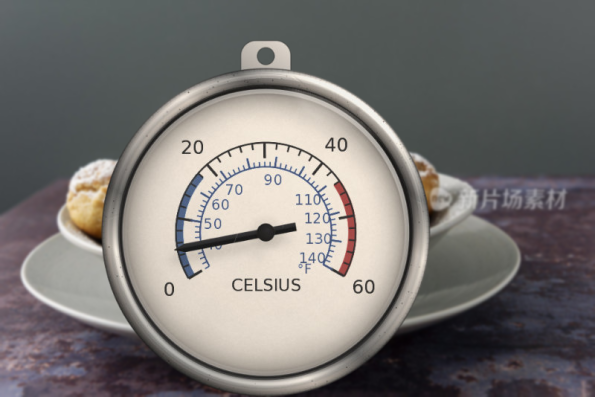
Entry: 5
